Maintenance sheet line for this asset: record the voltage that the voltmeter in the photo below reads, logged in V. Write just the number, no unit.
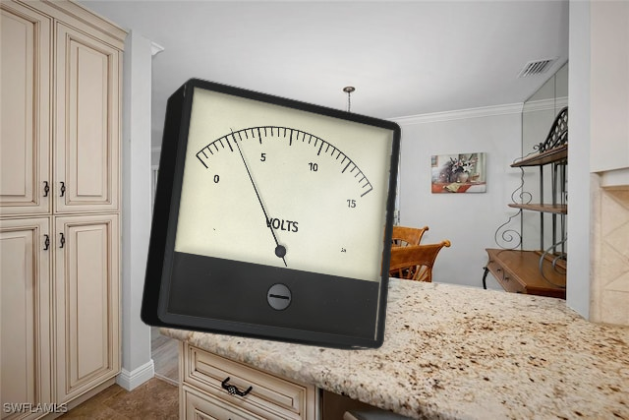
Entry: 3
